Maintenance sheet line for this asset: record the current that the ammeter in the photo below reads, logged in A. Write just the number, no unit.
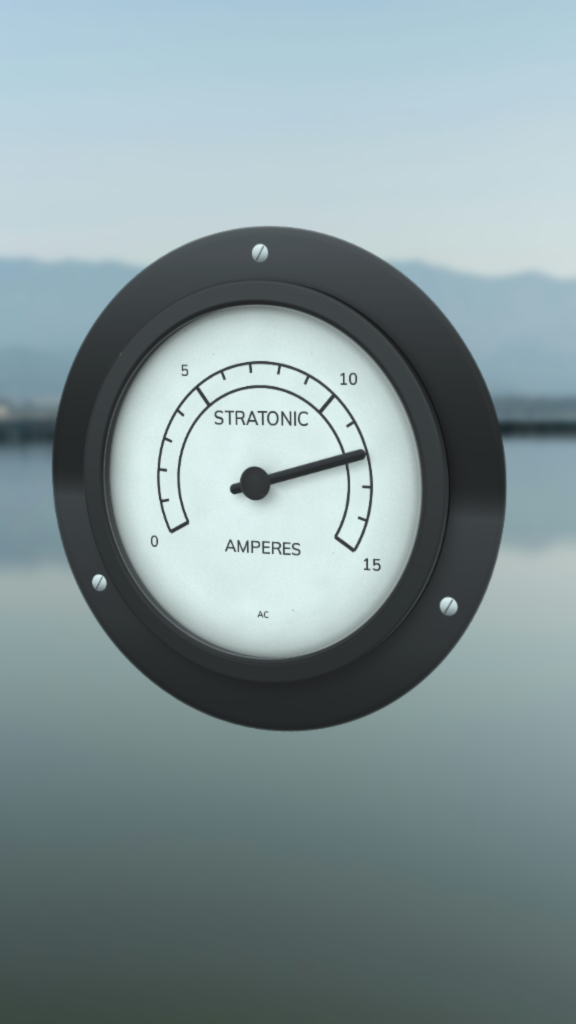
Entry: 12
